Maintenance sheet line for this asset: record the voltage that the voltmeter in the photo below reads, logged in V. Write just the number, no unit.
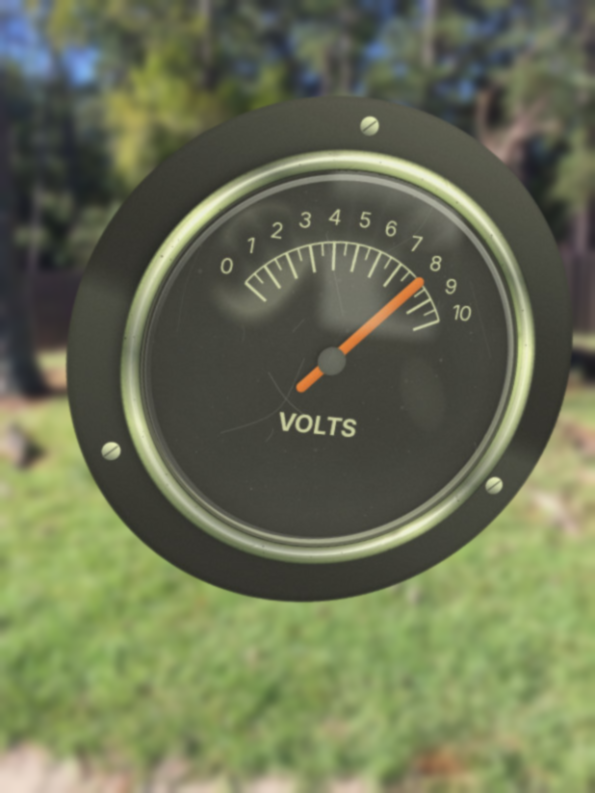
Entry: 8
